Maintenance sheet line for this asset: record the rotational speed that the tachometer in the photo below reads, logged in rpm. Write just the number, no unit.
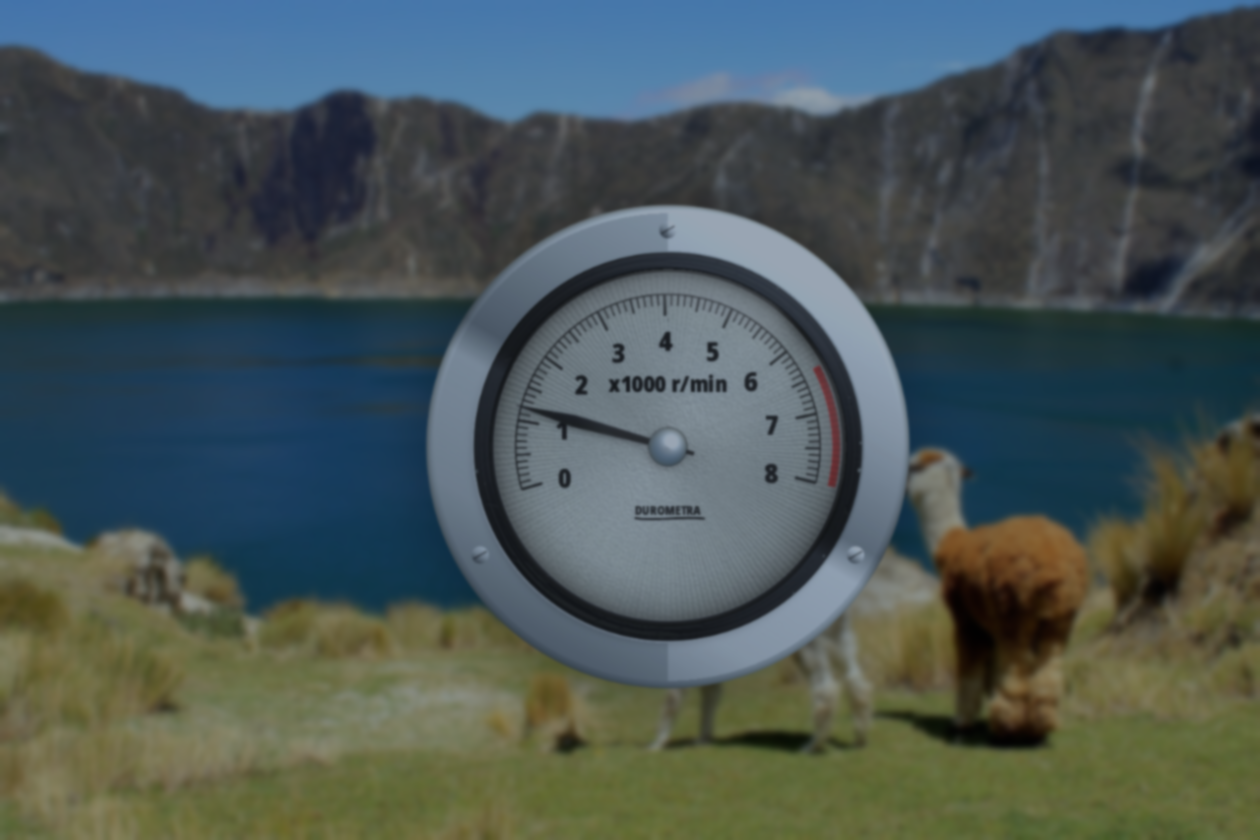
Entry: 1200
